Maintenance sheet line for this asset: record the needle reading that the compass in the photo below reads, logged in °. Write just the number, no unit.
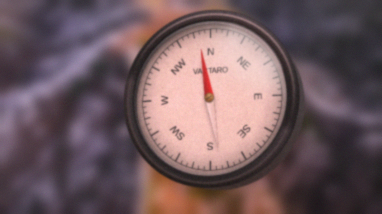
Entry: 350
